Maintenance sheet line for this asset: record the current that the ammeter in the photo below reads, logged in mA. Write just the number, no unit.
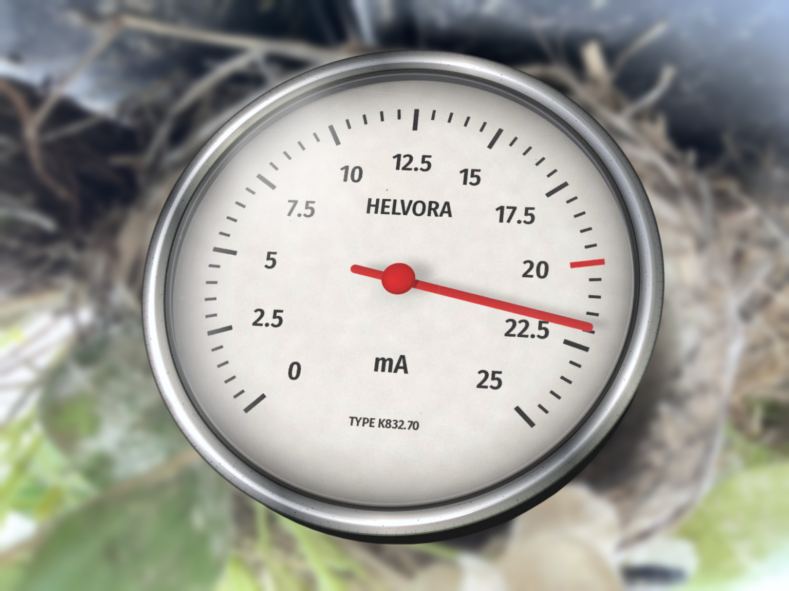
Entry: 22
